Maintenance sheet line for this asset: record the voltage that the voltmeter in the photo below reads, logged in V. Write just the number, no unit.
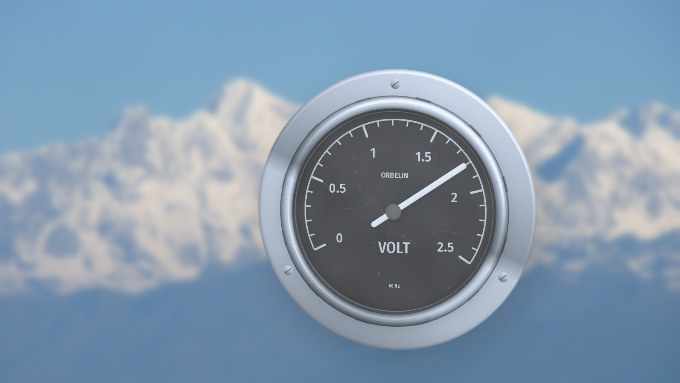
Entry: 1.8
